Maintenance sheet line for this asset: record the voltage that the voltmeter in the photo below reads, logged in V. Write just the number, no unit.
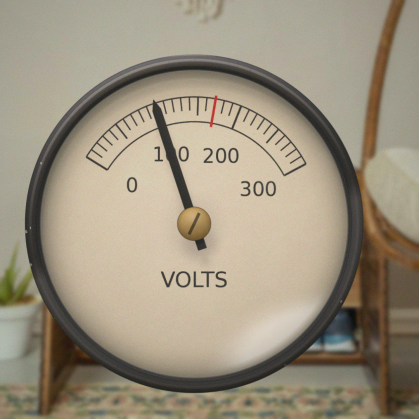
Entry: 100
